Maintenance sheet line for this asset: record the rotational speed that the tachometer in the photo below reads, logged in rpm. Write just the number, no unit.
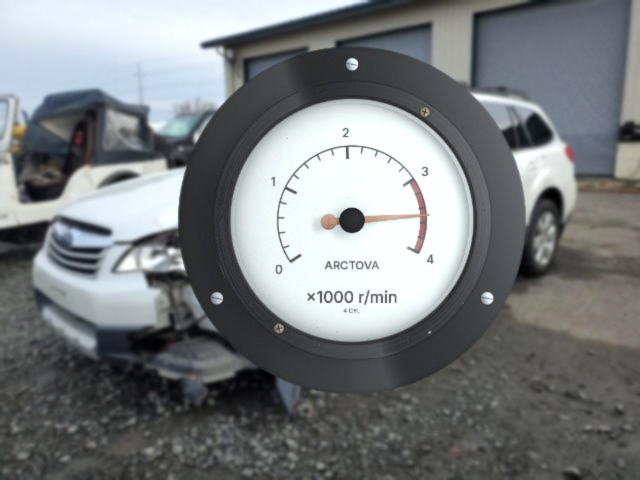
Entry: 3500
